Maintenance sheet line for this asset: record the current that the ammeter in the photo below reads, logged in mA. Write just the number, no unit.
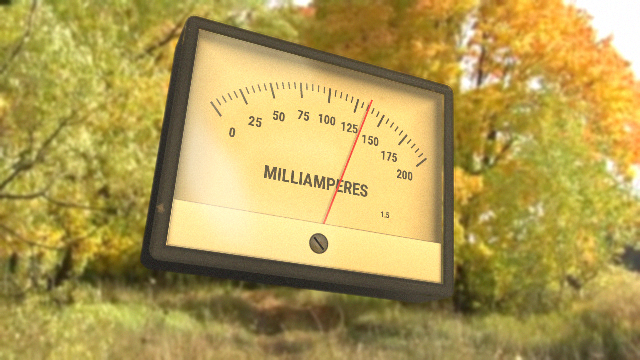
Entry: 135
